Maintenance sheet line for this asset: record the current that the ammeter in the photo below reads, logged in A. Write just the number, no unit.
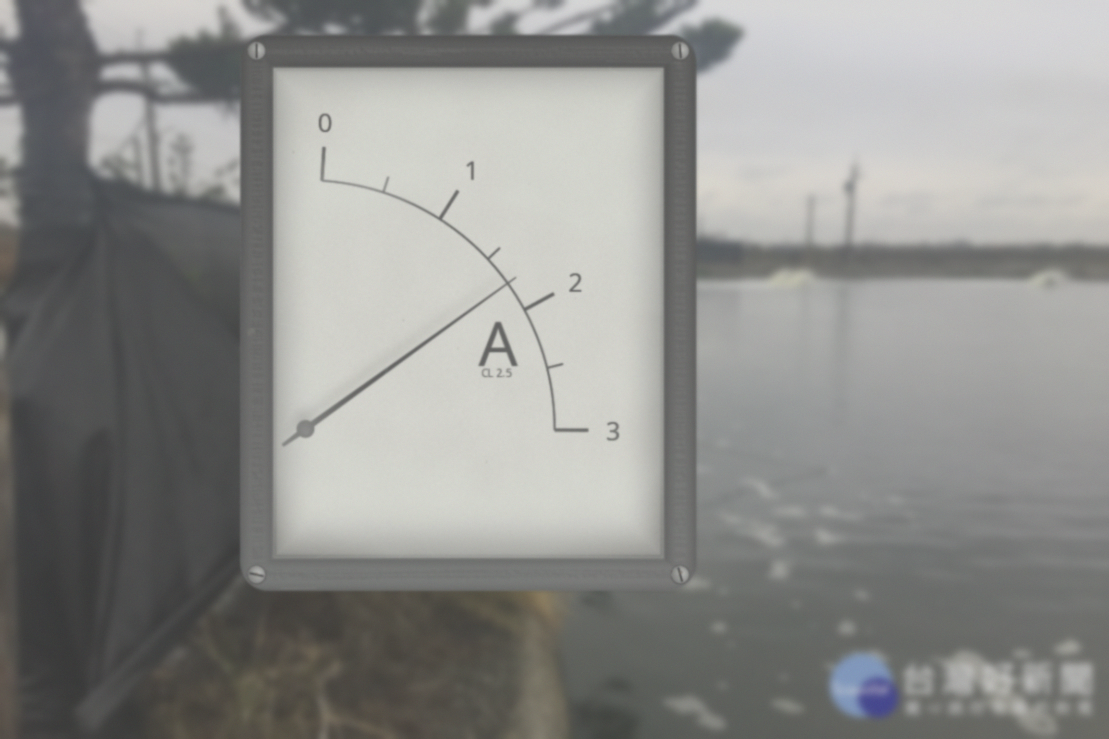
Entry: 1.75
